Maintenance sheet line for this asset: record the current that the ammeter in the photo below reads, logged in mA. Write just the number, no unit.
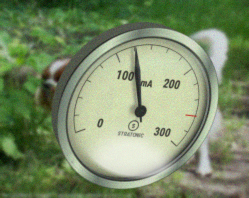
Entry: 120
